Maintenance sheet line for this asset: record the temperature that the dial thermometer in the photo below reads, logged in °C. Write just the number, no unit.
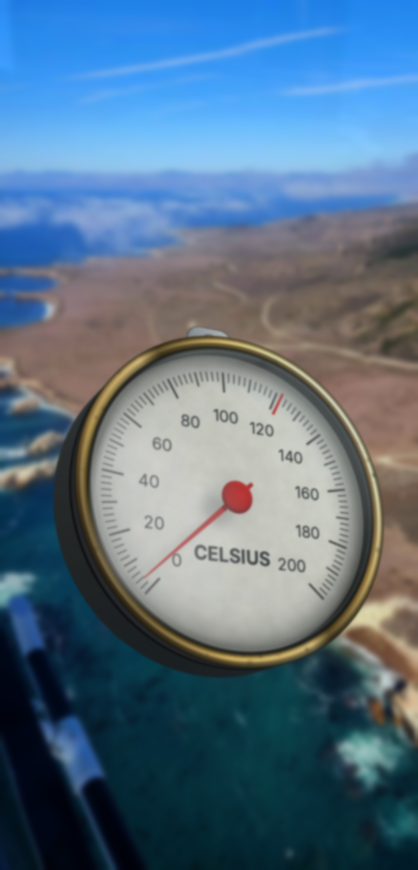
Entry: 4
